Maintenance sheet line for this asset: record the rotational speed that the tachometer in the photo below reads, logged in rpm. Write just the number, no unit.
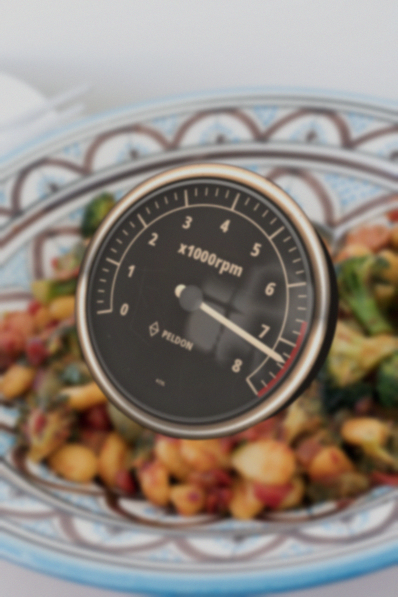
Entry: 7300
